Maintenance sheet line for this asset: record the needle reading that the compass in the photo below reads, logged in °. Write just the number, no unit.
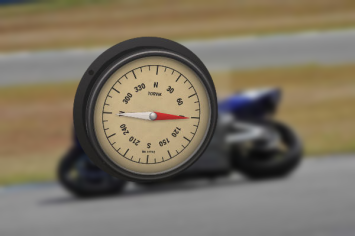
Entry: 90
